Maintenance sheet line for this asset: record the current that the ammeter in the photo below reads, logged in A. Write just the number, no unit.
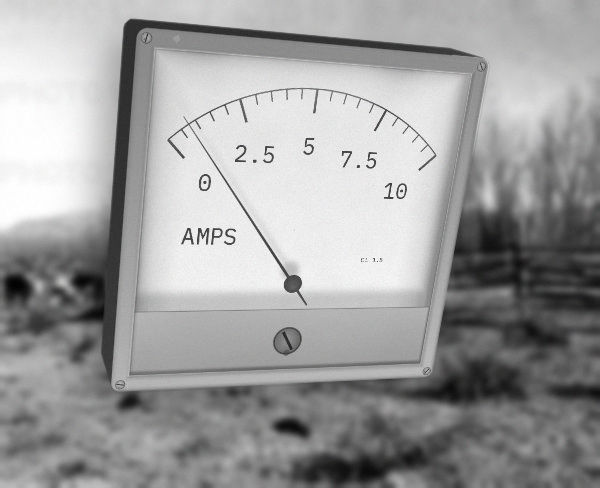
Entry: 0.75
